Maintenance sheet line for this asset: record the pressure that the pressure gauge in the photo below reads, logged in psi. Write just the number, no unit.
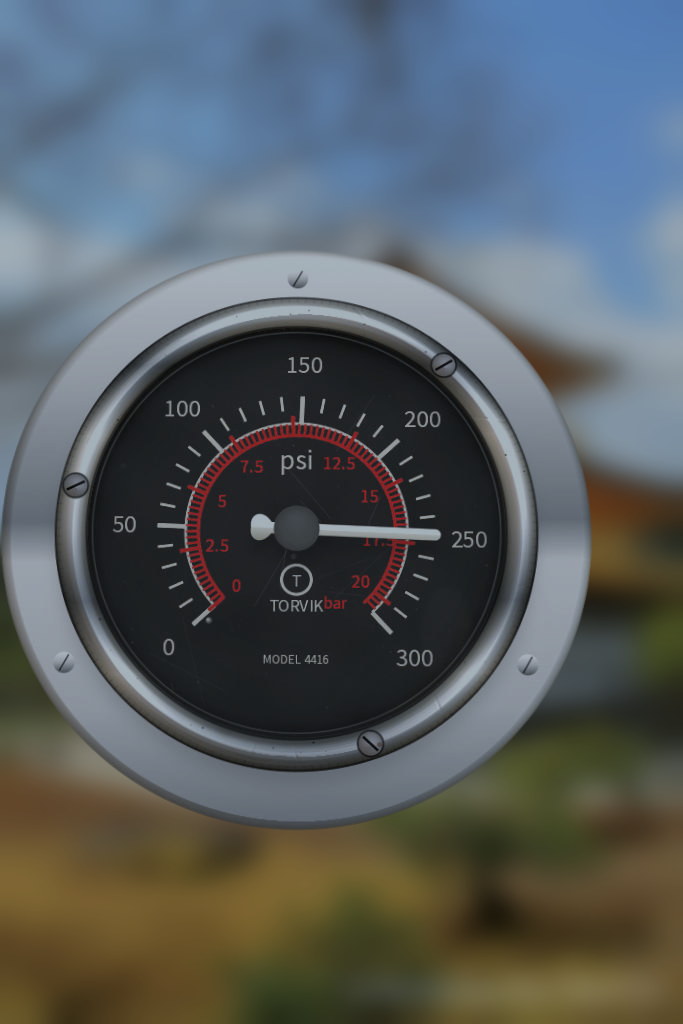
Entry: 250
